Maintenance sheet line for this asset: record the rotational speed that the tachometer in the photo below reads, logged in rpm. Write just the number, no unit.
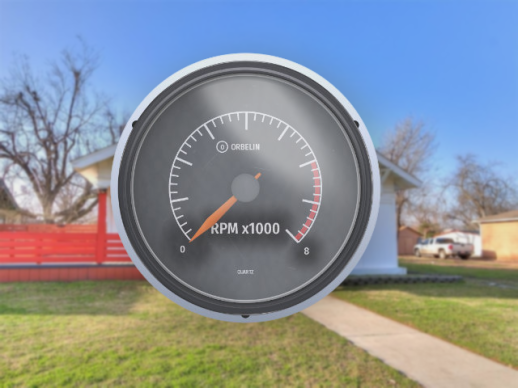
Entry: 0
